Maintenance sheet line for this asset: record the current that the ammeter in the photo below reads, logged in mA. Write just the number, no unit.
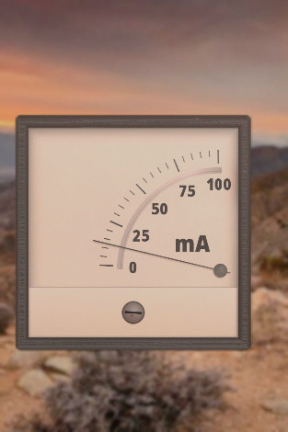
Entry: 12.5
